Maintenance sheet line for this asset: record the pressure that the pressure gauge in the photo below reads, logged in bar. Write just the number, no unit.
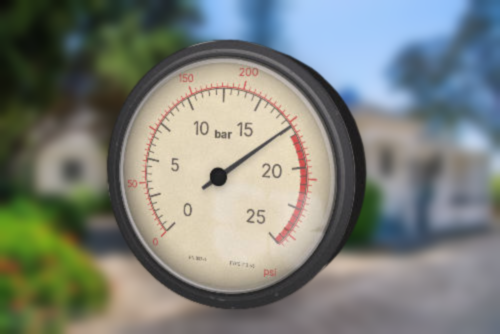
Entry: 17.5
